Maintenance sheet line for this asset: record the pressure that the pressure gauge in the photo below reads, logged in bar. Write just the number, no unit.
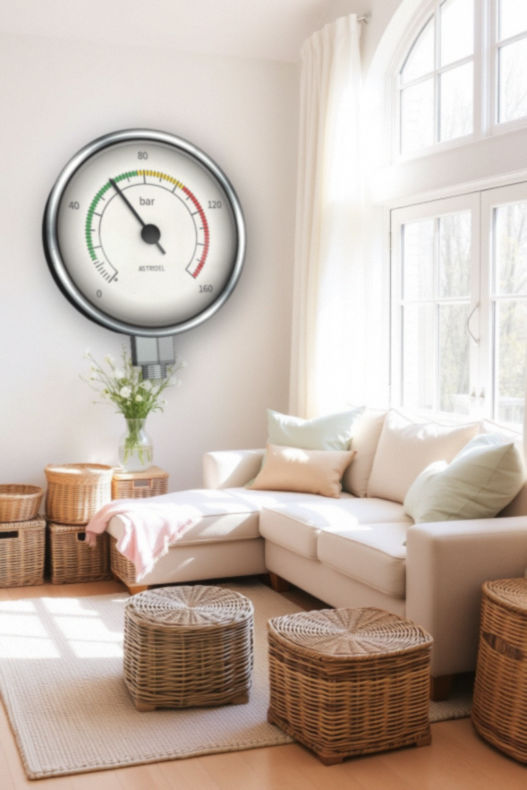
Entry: 60
